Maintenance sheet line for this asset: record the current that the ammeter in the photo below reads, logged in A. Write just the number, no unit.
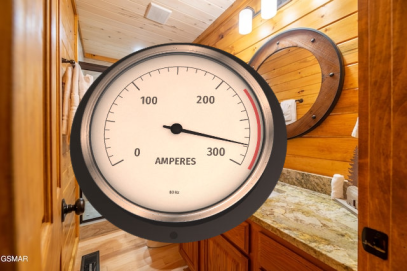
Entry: 280
